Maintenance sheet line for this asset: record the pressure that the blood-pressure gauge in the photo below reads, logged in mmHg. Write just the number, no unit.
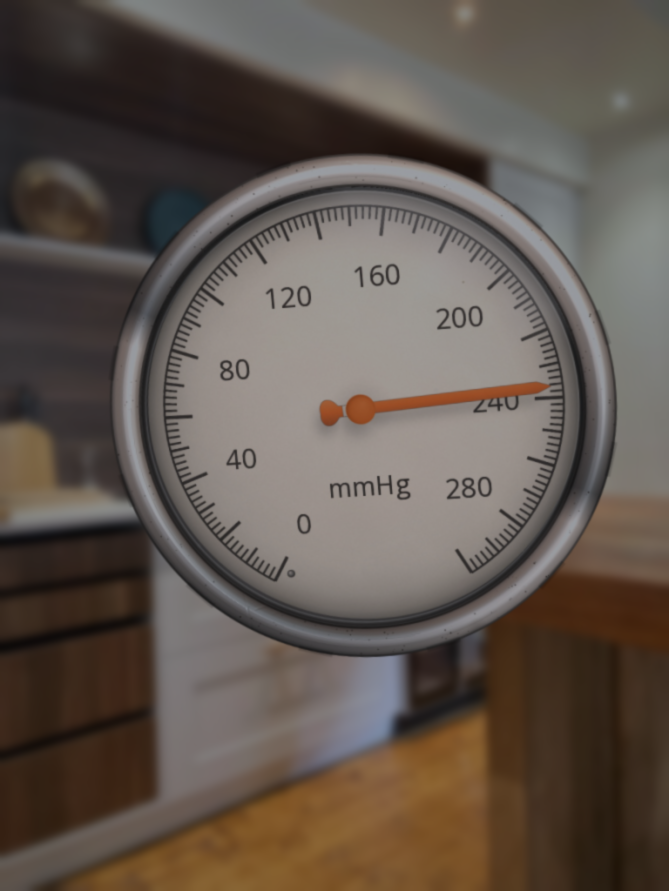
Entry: 236
